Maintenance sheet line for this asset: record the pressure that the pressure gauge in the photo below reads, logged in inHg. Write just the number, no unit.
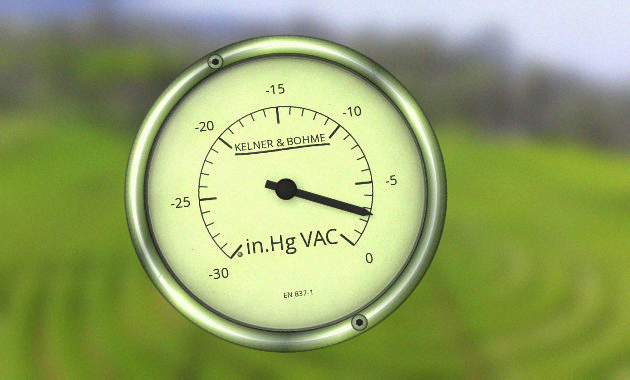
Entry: -2.5
